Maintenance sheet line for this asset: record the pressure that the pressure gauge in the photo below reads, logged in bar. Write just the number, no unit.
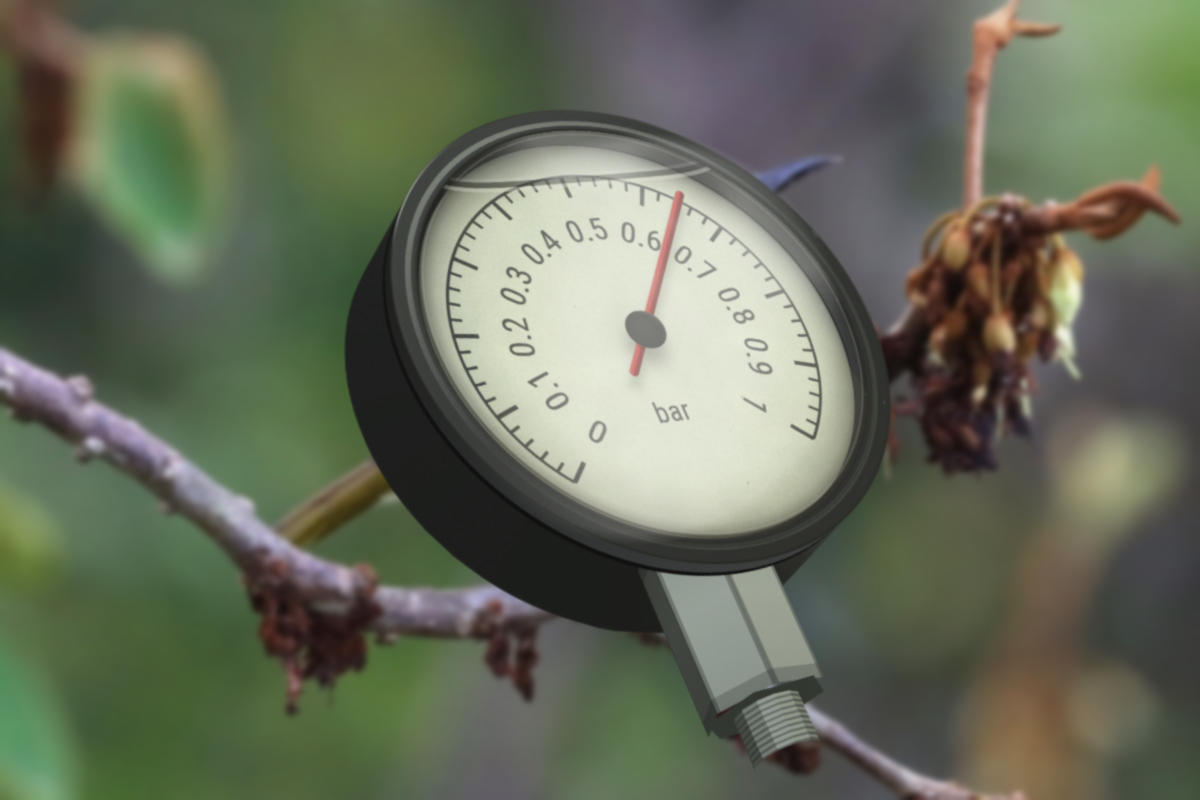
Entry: 0.64
